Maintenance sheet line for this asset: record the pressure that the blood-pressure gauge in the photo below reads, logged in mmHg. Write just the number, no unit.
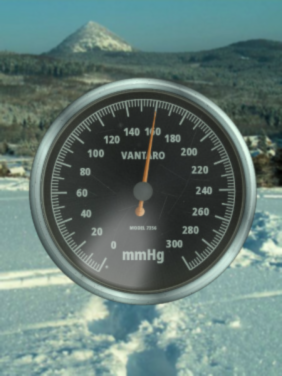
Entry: 160
